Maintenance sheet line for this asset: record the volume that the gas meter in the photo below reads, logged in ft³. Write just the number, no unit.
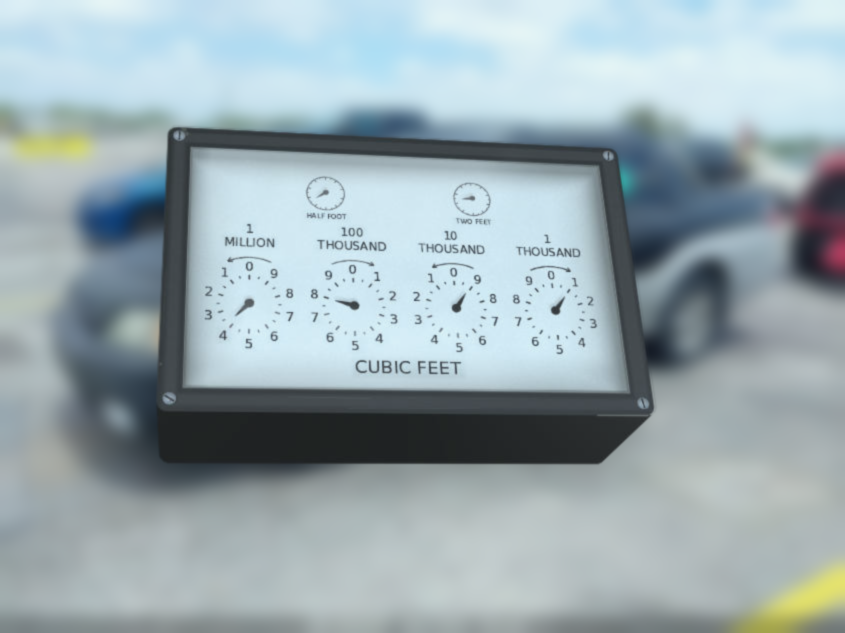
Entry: 379100
